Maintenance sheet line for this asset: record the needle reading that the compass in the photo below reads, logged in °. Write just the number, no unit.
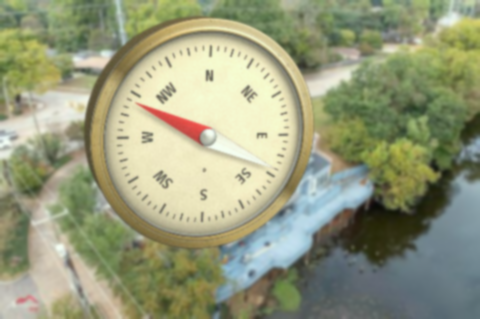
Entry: 295
